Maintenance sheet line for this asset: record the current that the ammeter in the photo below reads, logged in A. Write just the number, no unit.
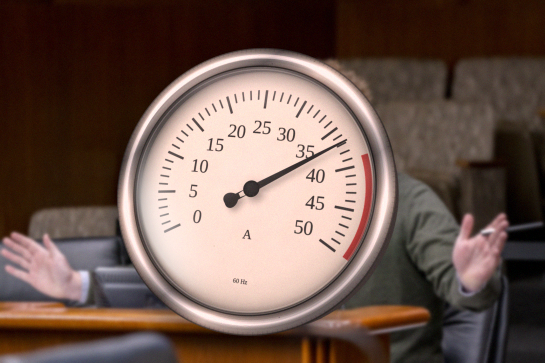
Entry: 37
